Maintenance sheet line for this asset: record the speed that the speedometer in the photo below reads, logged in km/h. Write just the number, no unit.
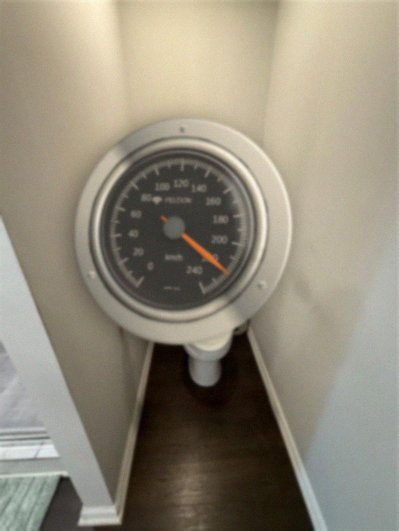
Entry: 220
